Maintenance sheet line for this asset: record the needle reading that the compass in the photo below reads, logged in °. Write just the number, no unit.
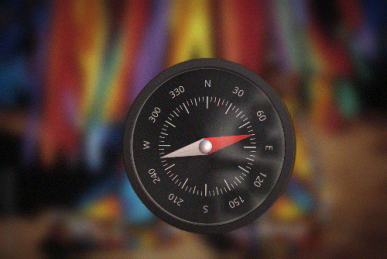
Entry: 75
